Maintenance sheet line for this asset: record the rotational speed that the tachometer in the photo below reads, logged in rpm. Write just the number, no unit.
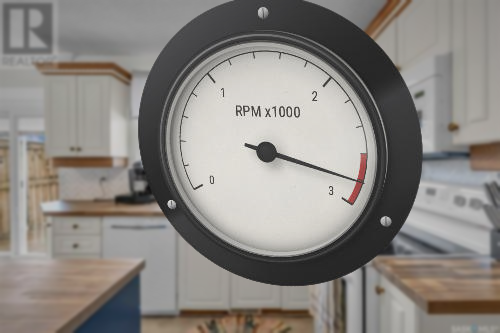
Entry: 2800
